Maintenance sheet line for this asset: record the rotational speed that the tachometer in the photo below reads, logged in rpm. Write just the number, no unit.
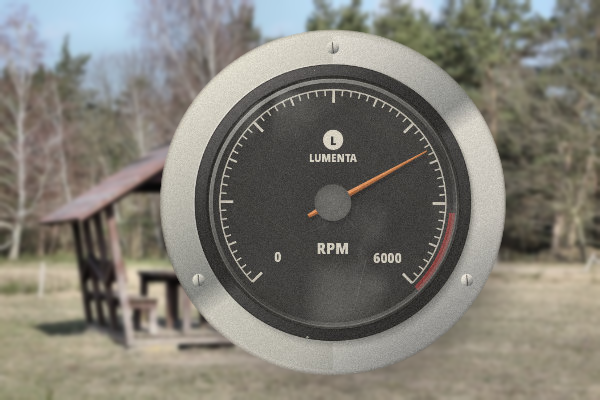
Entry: 4350
